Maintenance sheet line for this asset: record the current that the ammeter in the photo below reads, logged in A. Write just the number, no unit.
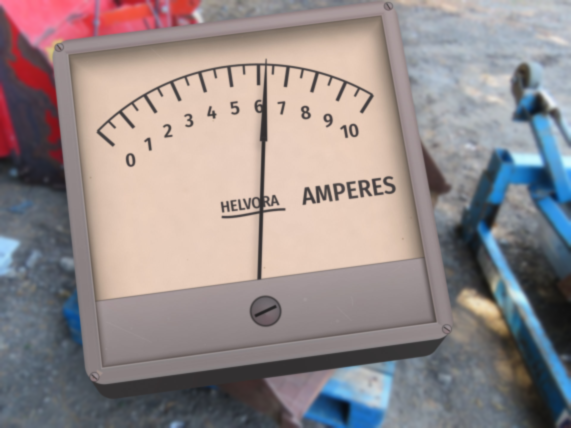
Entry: 6.25
